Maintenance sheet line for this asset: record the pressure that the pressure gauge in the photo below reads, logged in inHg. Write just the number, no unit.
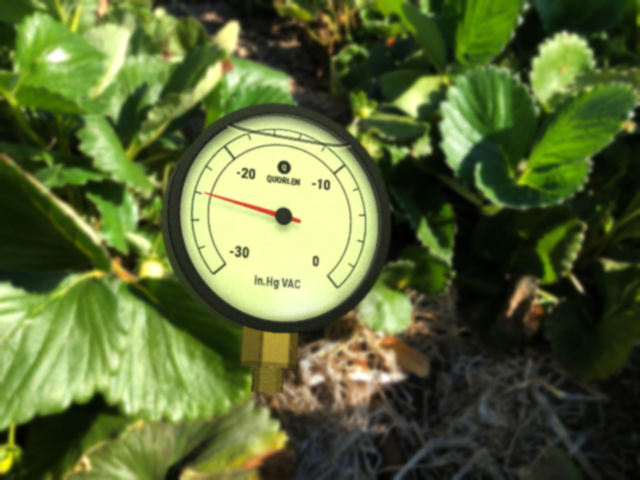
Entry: -24
